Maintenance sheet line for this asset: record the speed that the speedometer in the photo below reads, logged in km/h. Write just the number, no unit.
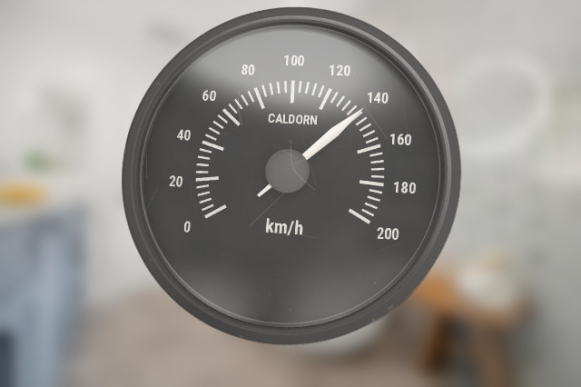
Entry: 140
